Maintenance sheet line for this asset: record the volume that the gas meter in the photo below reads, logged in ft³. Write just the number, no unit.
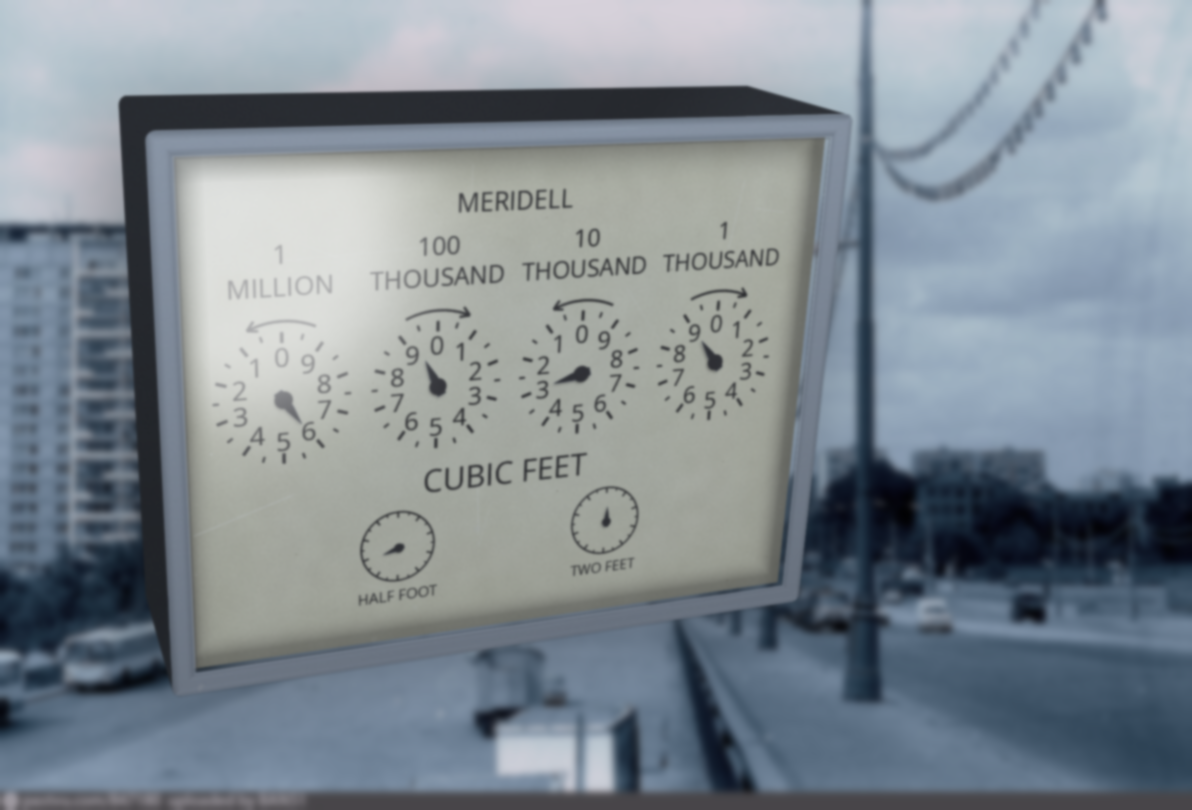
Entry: 592900
